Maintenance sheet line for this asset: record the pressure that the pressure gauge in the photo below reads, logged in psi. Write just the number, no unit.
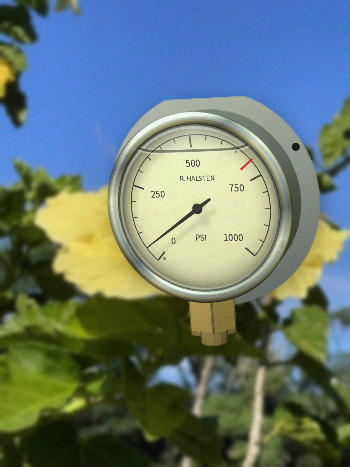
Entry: 50
